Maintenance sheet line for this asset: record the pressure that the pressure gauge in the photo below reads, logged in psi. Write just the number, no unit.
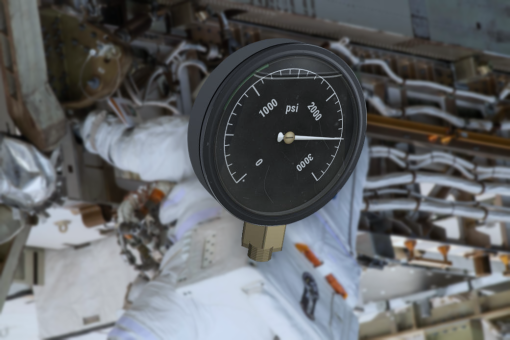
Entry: 2500
